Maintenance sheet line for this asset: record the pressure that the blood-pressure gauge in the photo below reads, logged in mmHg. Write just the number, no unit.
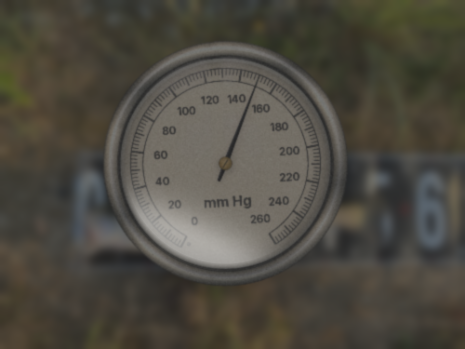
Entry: 150
